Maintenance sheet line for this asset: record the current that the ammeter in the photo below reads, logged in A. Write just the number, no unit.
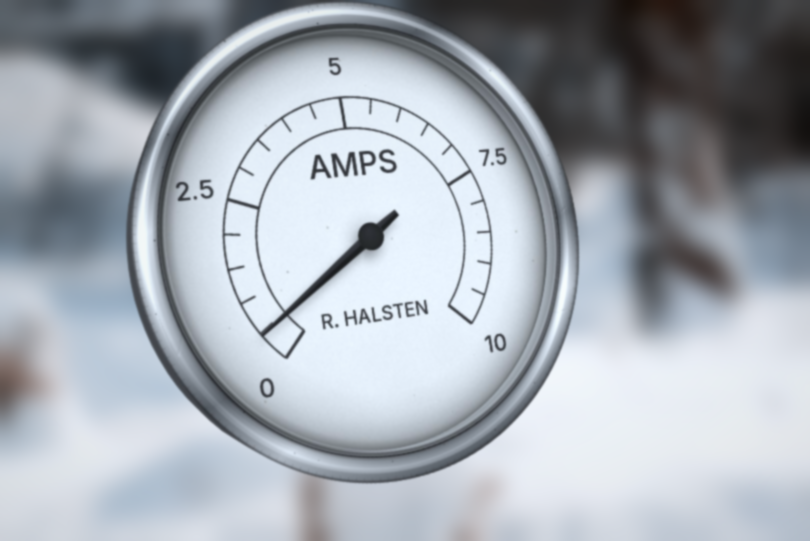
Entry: 0.5
